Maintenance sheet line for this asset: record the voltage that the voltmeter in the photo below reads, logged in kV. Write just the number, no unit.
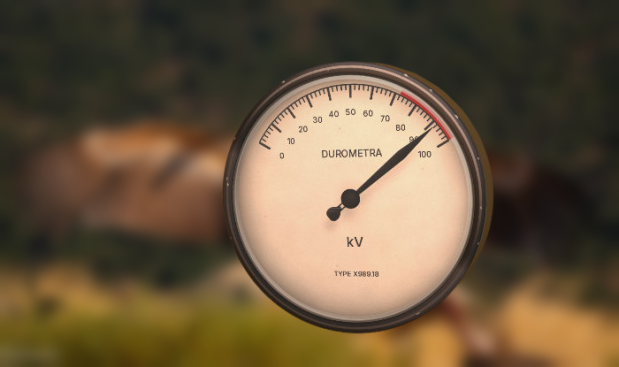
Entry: 92
